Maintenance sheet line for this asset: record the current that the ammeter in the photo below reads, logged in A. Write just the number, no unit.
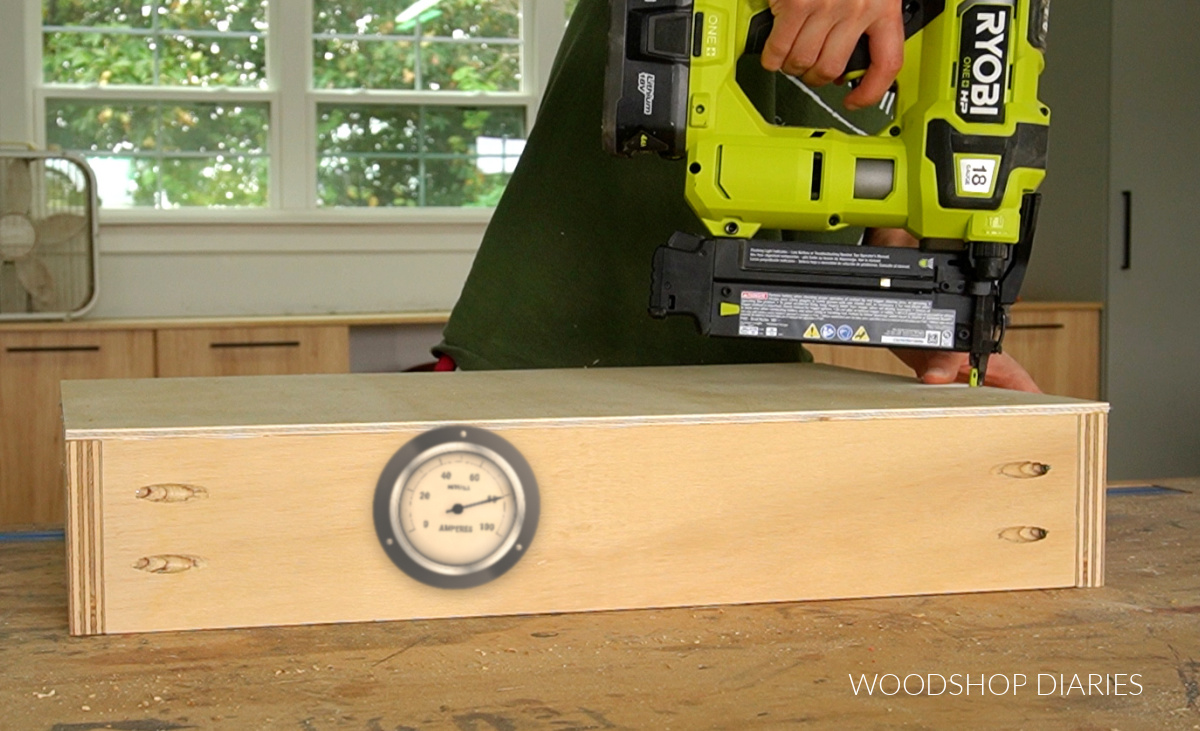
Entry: 80
